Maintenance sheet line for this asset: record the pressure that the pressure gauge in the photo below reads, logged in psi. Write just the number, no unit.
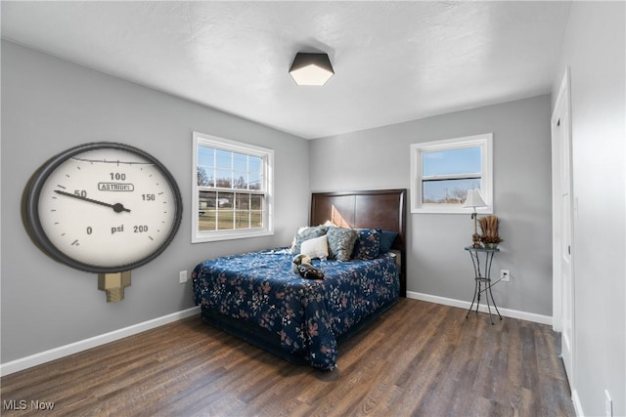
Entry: 45
